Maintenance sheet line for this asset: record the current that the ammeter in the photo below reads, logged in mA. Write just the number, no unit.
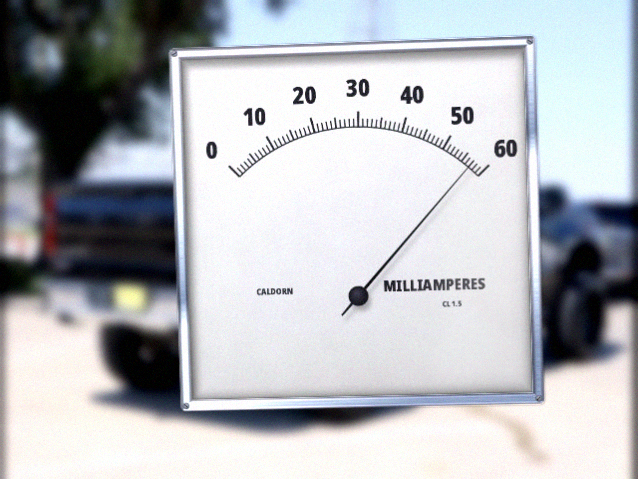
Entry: 57
